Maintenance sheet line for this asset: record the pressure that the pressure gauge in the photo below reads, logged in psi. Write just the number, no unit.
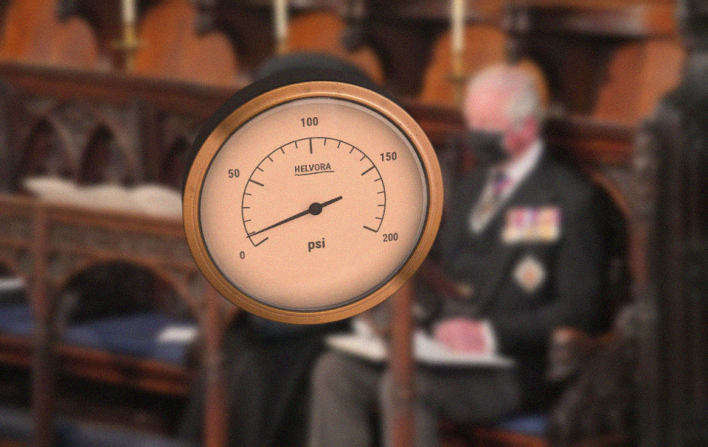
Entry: 10
